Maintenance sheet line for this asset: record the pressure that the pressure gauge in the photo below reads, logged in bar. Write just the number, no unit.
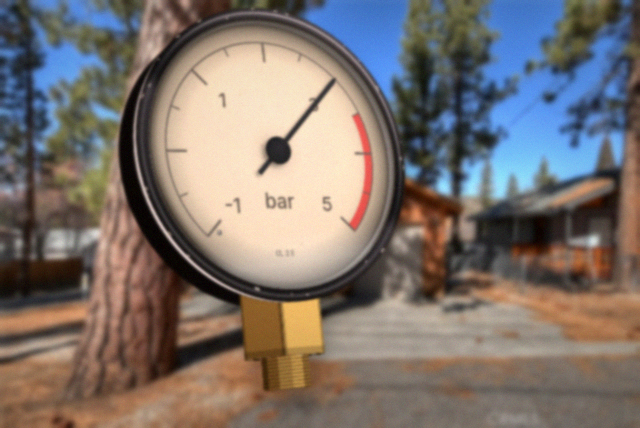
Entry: 3
